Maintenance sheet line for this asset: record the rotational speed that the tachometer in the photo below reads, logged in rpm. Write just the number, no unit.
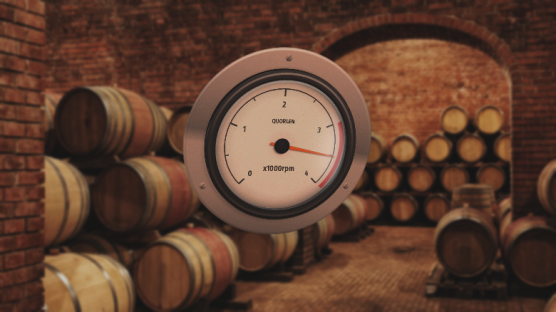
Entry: 3500
